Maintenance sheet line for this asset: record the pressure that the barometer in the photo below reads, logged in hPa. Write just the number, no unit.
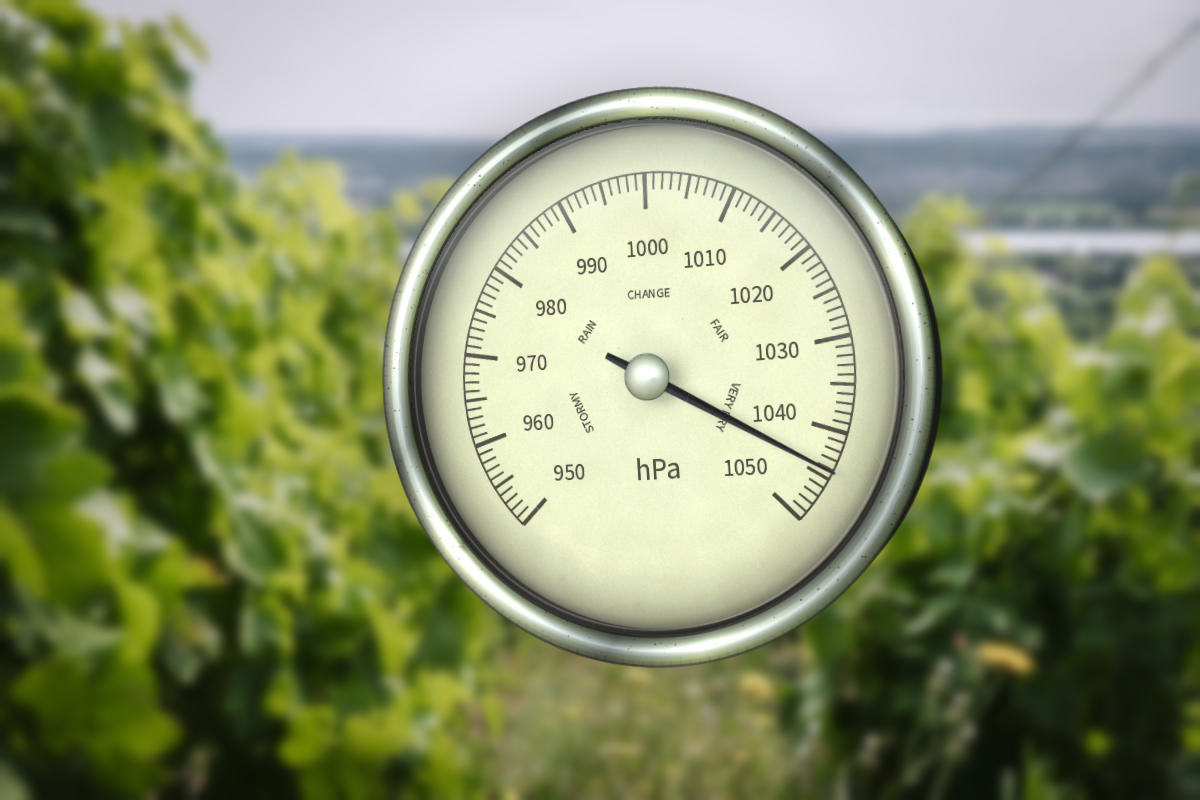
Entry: 1044
